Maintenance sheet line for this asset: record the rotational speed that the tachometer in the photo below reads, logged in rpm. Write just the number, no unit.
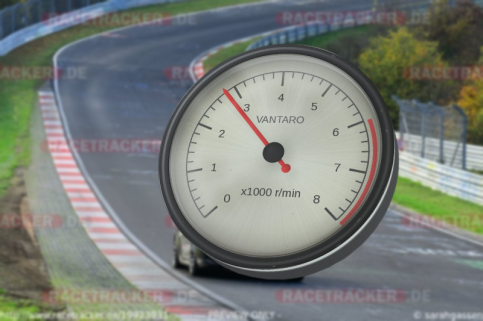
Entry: 2800
